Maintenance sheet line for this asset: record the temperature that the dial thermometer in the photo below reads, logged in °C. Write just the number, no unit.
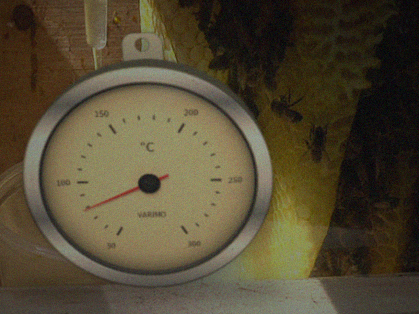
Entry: 80
